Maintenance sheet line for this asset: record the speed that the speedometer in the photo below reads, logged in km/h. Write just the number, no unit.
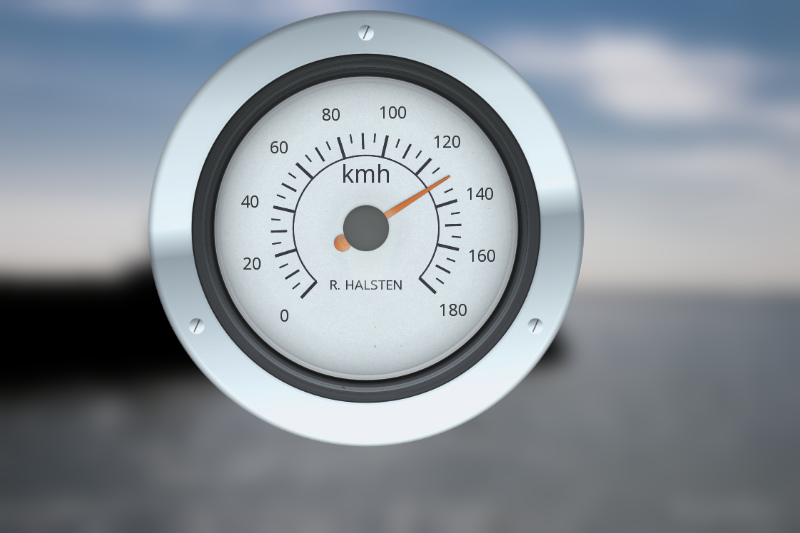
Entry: 130
